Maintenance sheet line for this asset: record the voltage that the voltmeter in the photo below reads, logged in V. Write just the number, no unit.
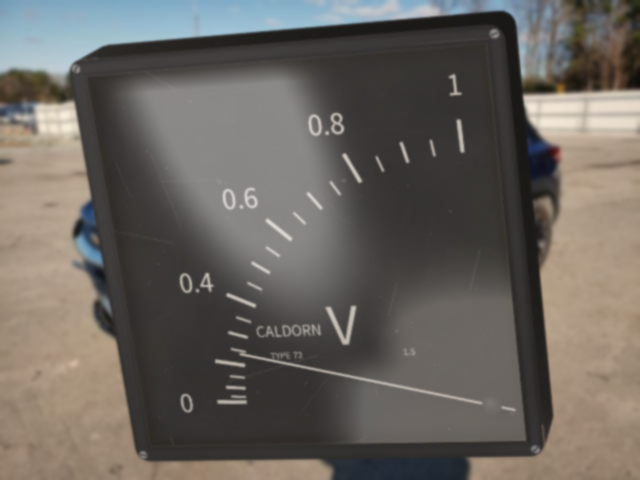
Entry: 0.25
